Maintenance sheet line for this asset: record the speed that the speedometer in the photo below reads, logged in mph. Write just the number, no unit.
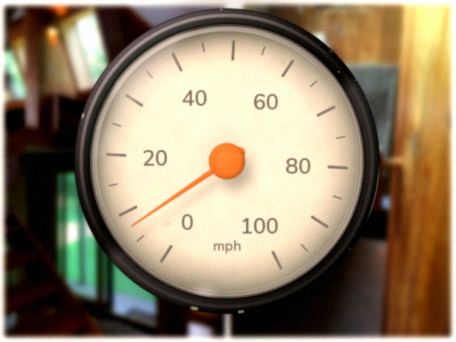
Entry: 7.5
